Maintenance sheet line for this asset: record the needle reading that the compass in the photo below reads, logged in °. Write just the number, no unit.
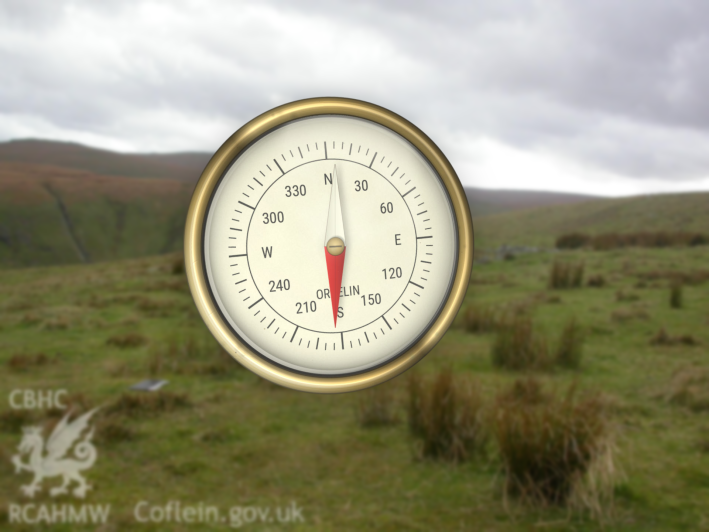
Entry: 185
